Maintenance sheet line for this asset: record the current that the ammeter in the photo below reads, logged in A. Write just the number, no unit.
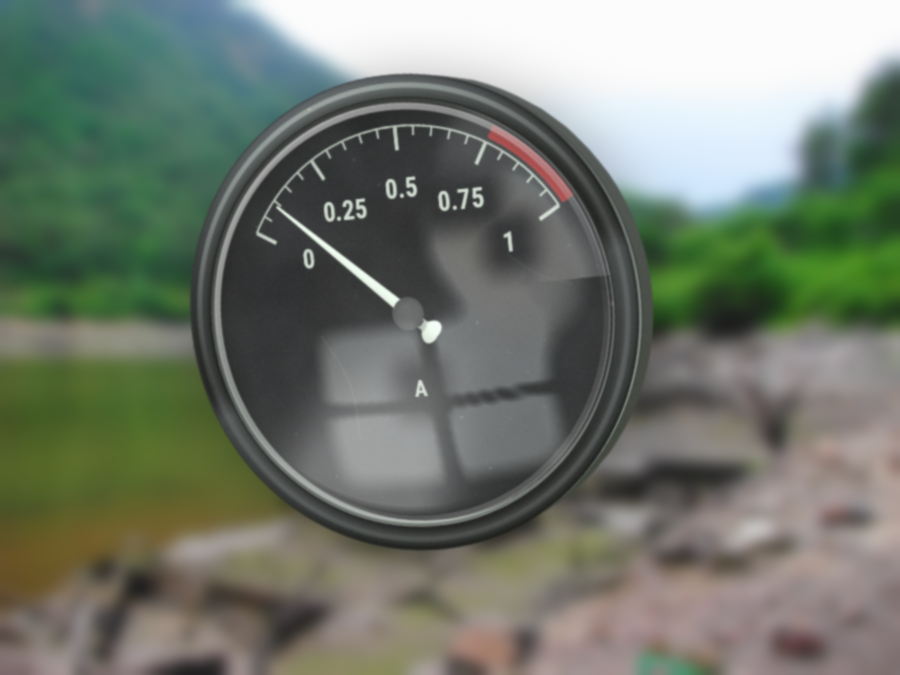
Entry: 0.1
